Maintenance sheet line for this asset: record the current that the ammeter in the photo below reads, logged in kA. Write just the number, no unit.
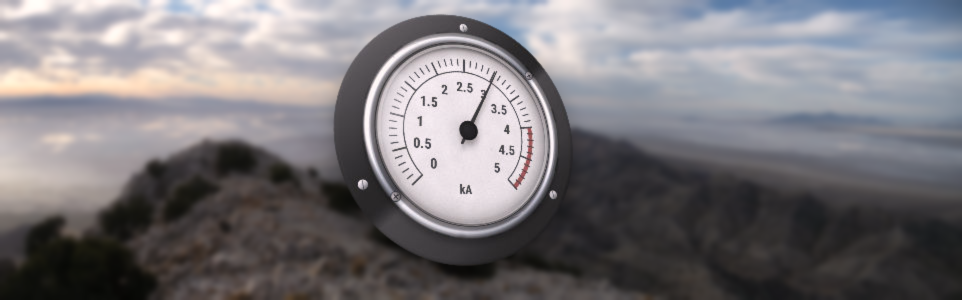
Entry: 3
